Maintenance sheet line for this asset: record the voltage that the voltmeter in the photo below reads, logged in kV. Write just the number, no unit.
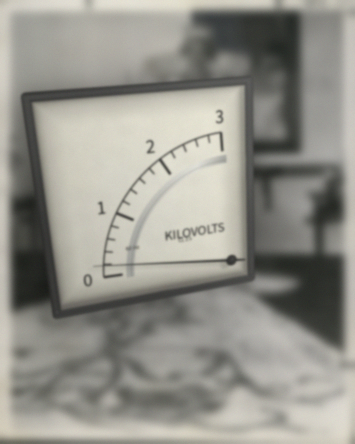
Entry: 0.2
